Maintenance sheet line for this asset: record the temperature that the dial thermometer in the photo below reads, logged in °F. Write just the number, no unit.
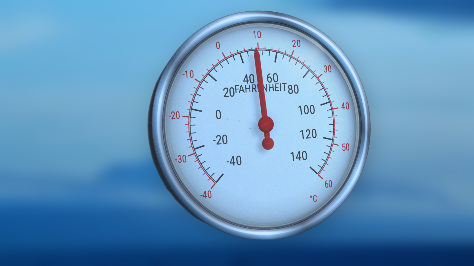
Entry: 48
